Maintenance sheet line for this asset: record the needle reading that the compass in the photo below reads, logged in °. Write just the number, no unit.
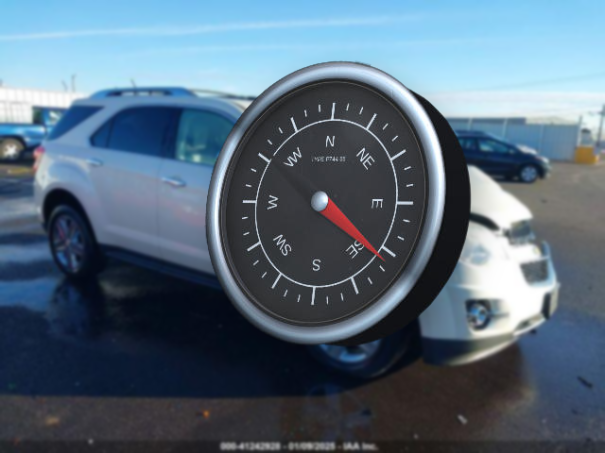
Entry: 125
